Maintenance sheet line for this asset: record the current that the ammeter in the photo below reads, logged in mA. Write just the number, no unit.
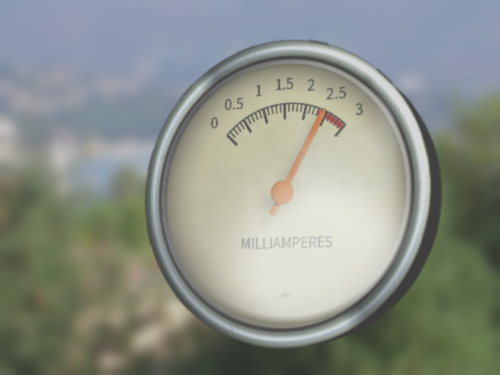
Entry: 2.5
